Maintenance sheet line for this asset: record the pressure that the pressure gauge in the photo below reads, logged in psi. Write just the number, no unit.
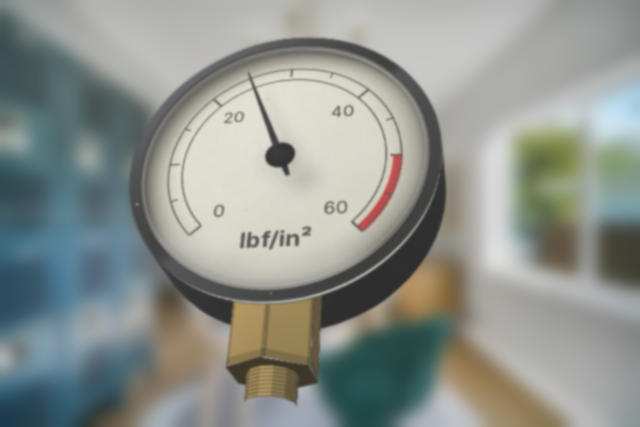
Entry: 25
